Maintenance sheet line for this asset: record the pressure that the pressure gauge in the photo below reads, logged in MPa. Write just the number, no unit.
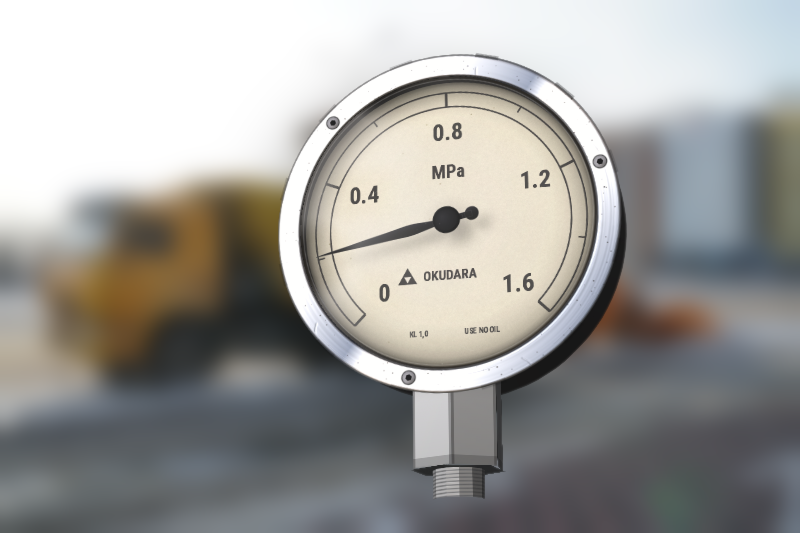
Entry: 0.2
